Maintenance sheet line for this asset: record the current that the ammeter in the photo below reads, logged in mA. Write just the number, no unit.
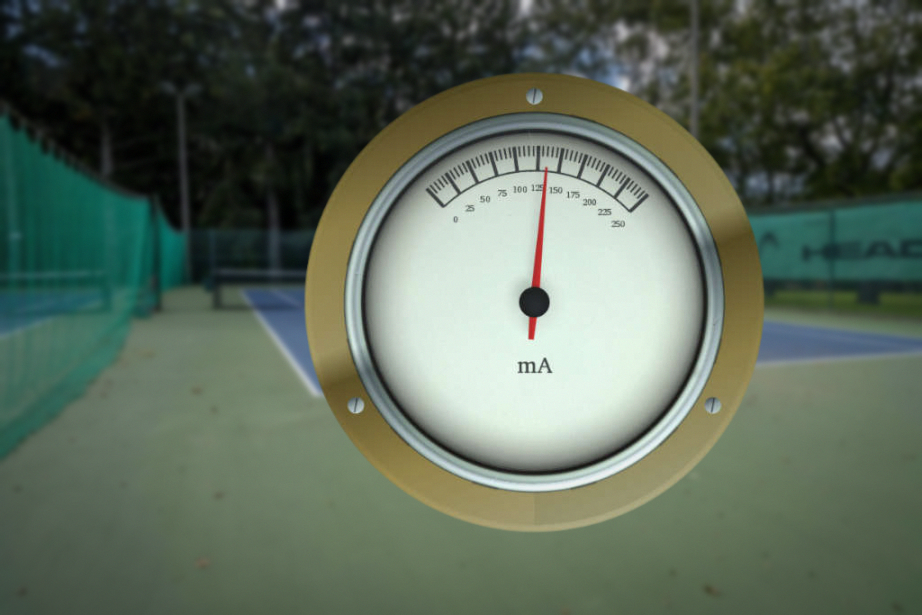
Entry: 135
